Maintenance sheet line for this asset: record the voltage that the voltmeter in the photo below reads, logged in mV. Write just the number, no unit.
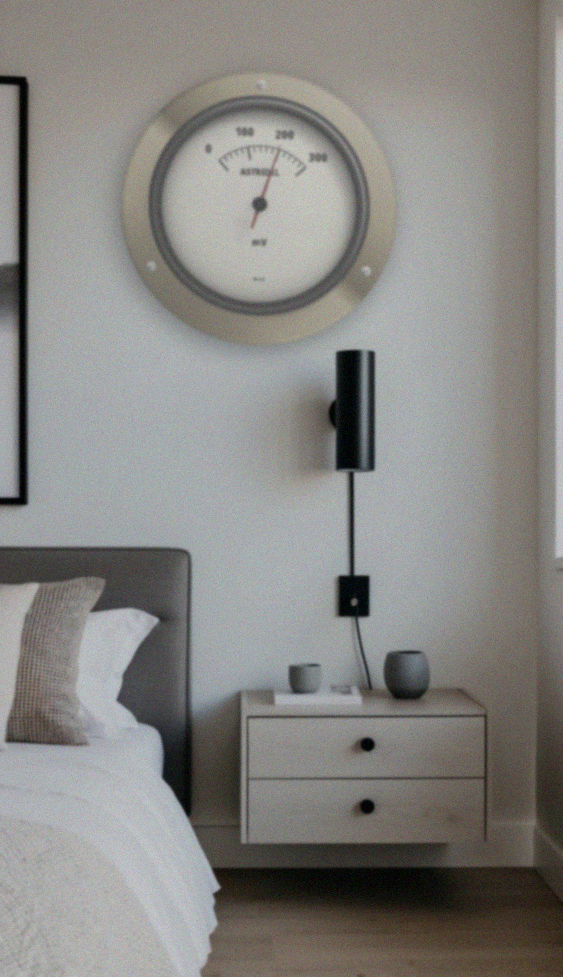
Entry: 200
